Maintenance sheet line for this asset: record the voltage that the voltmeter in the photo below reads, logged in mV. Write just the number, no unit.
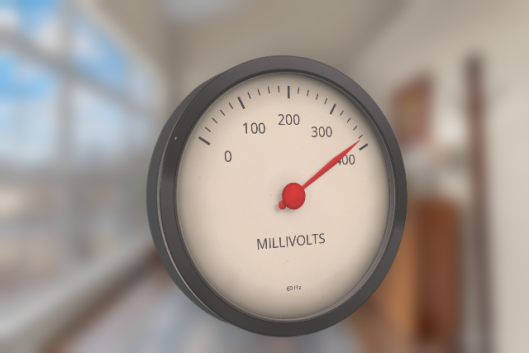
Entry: 380
